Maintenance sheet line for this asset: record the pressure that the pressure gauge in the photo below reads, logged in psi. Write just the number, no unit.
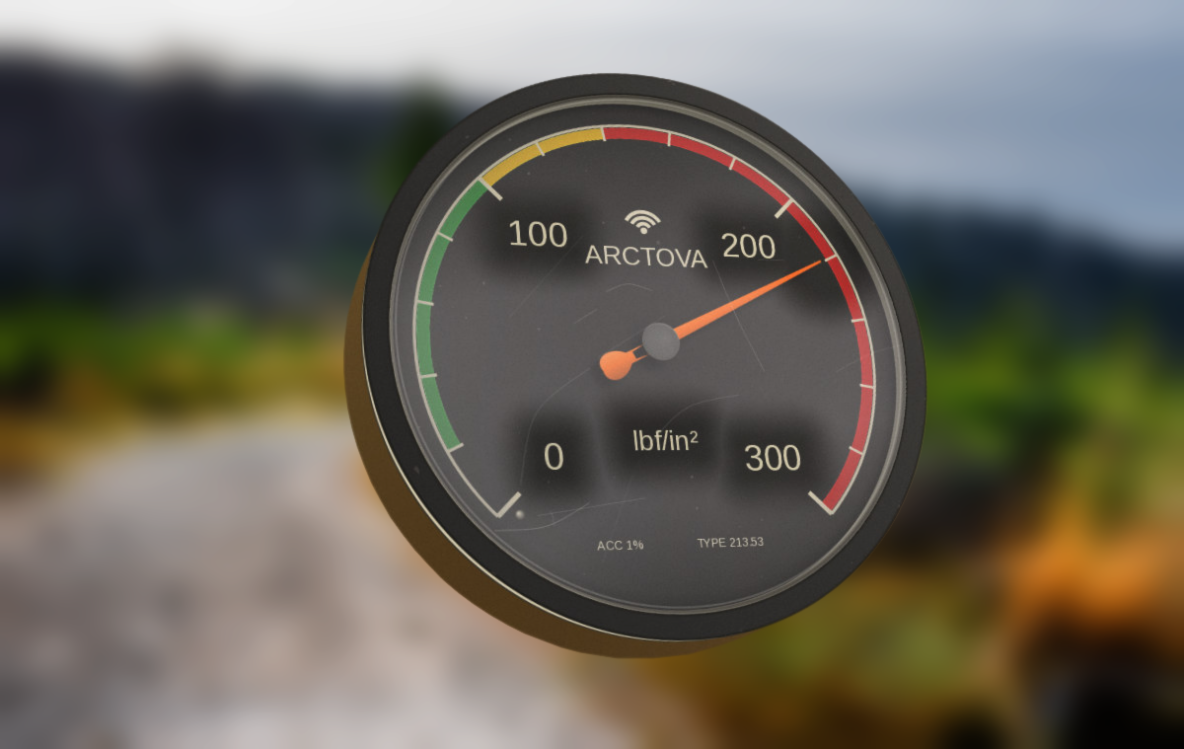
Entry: 220
